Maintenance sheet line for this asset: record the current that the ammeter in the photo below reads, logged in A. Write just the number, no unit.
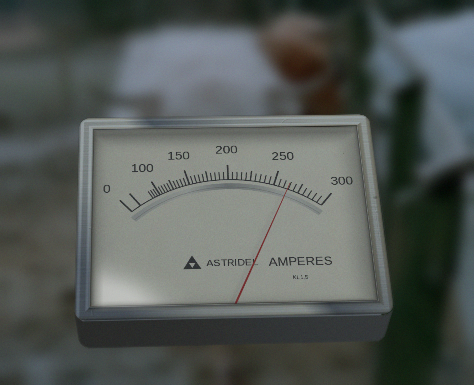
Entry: 265
